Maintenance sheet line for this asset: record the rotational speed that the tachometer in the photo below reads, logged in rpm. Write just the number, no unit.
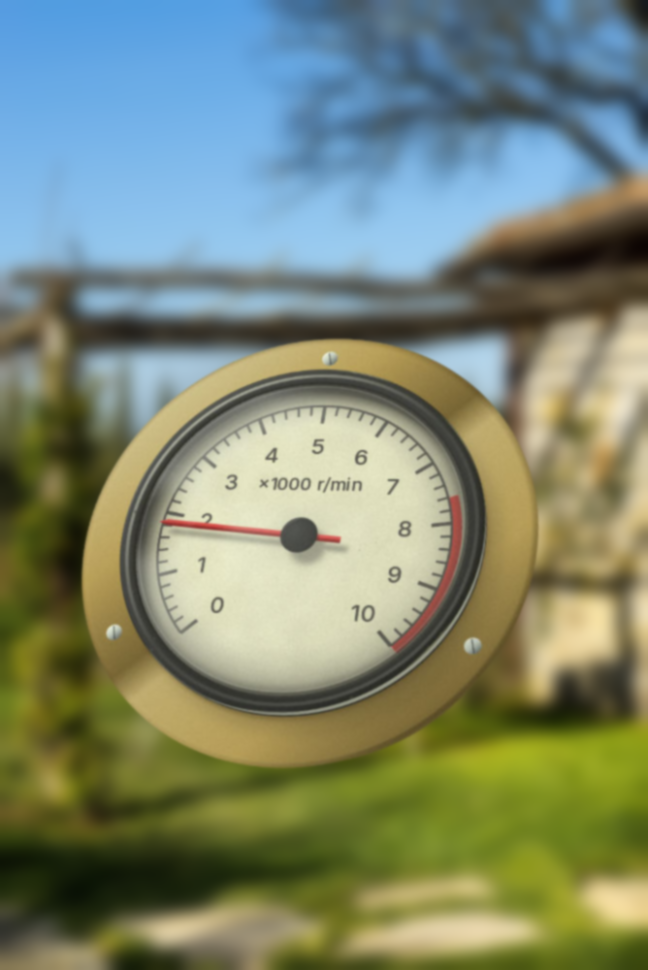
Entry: 1800
